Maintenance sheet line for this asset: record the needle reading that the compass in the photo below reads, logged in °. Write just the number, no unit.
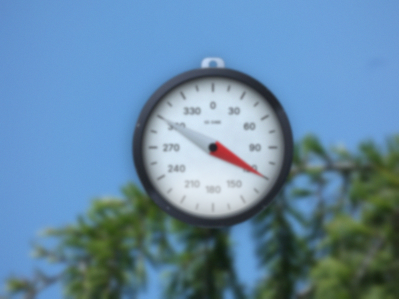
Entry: 120
